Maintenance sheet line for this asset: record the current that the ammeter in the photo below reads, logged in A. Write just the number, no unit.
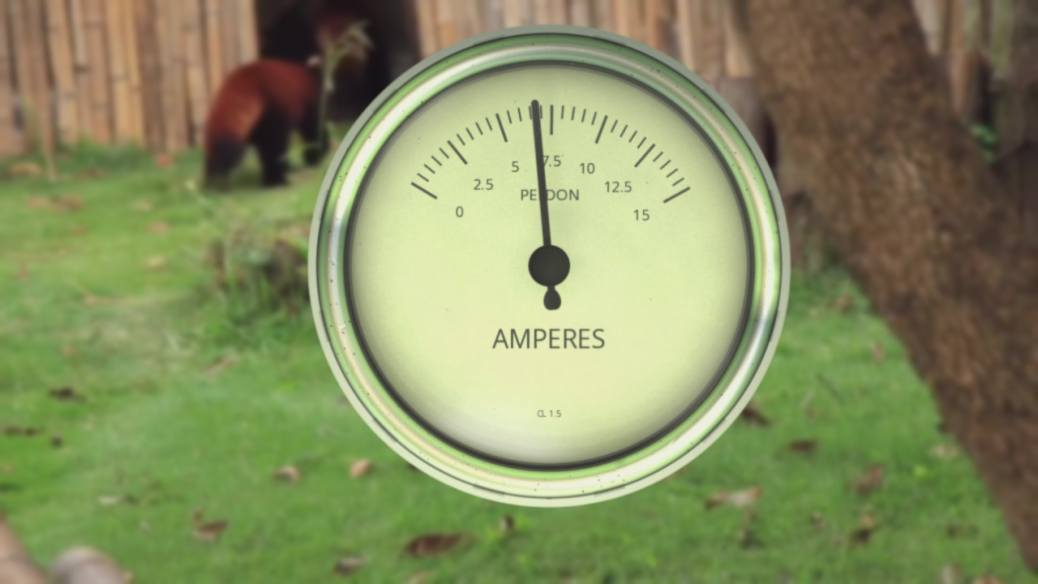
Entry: 6.75
